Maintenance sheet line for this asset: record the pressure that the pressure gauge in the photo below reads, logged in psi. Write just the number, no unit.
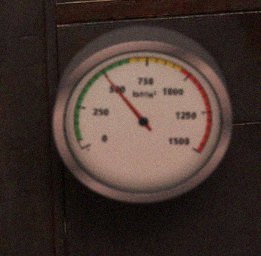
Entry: 500
